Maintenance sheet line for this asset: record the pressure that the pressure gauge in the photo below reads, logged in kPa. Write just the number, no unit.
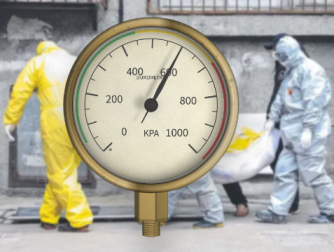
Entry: 600
